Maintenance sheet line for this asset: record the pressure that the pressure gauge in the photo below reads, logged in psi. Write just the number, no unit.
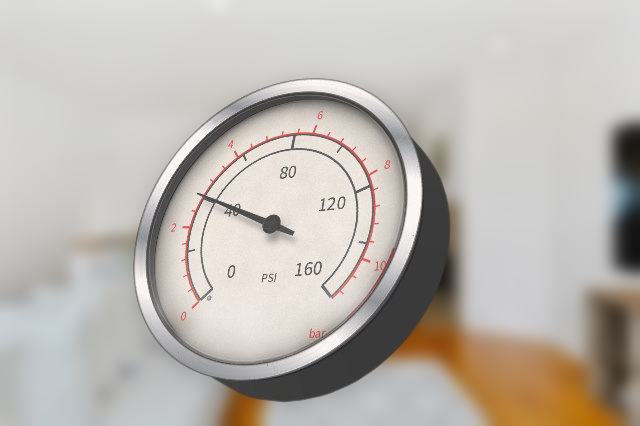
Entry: 40
